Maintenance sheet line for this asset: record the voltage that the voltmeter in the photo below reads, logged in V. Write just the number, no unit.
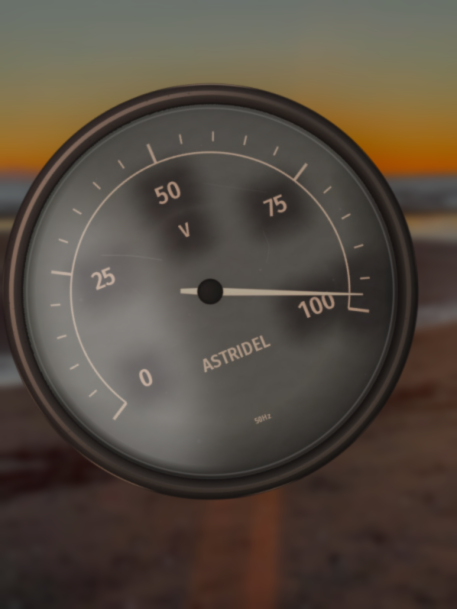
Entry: 97.5
